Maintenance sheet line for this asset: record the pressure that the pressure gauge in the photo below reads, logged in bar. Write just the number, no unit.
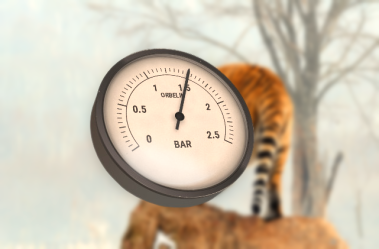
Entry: 1.5
